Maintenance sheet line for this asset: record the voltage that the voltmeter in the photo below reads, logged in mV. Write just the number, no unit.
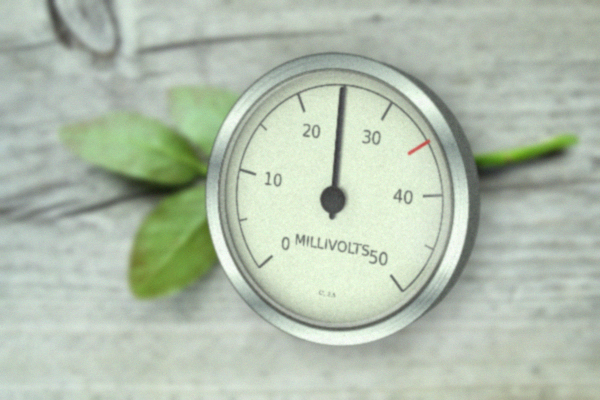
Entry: 25
